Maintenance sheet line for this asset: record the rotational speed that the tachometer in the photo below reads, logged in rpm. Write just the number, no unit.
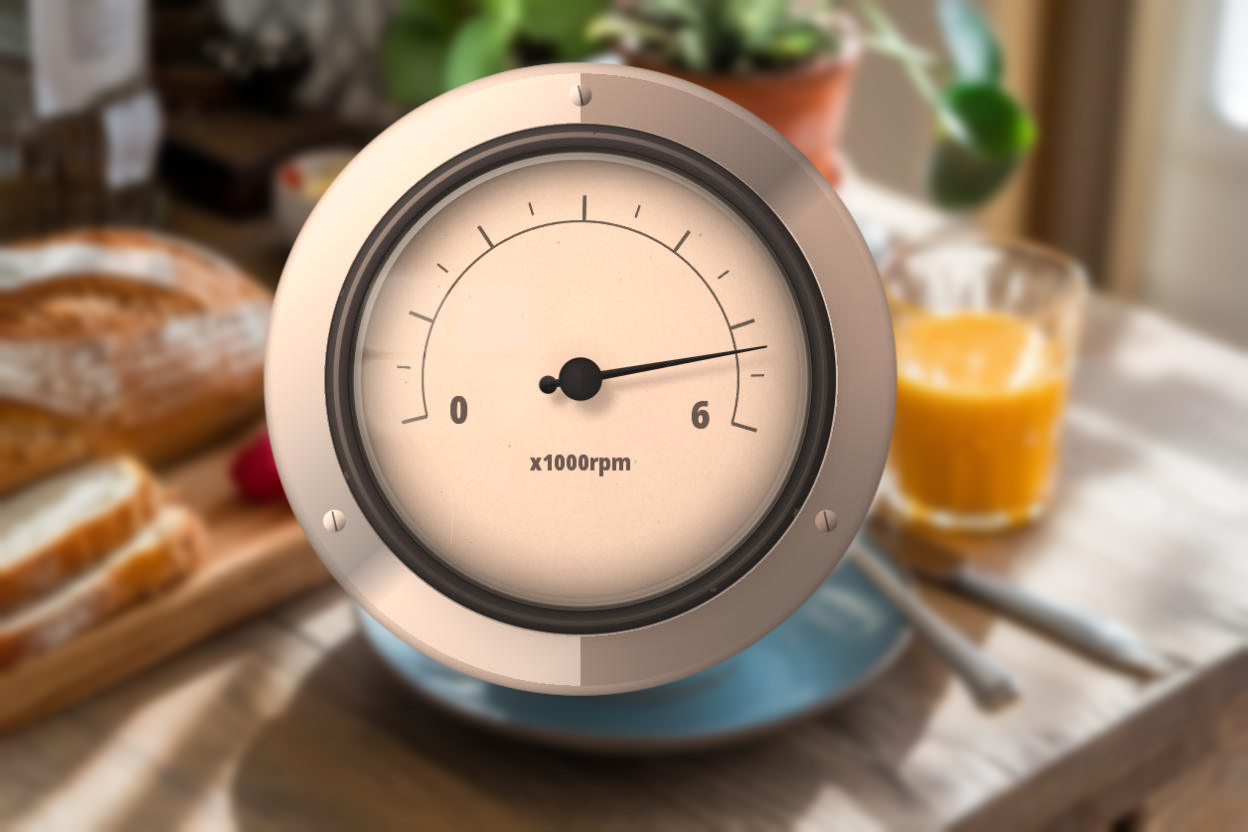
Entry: 5250
